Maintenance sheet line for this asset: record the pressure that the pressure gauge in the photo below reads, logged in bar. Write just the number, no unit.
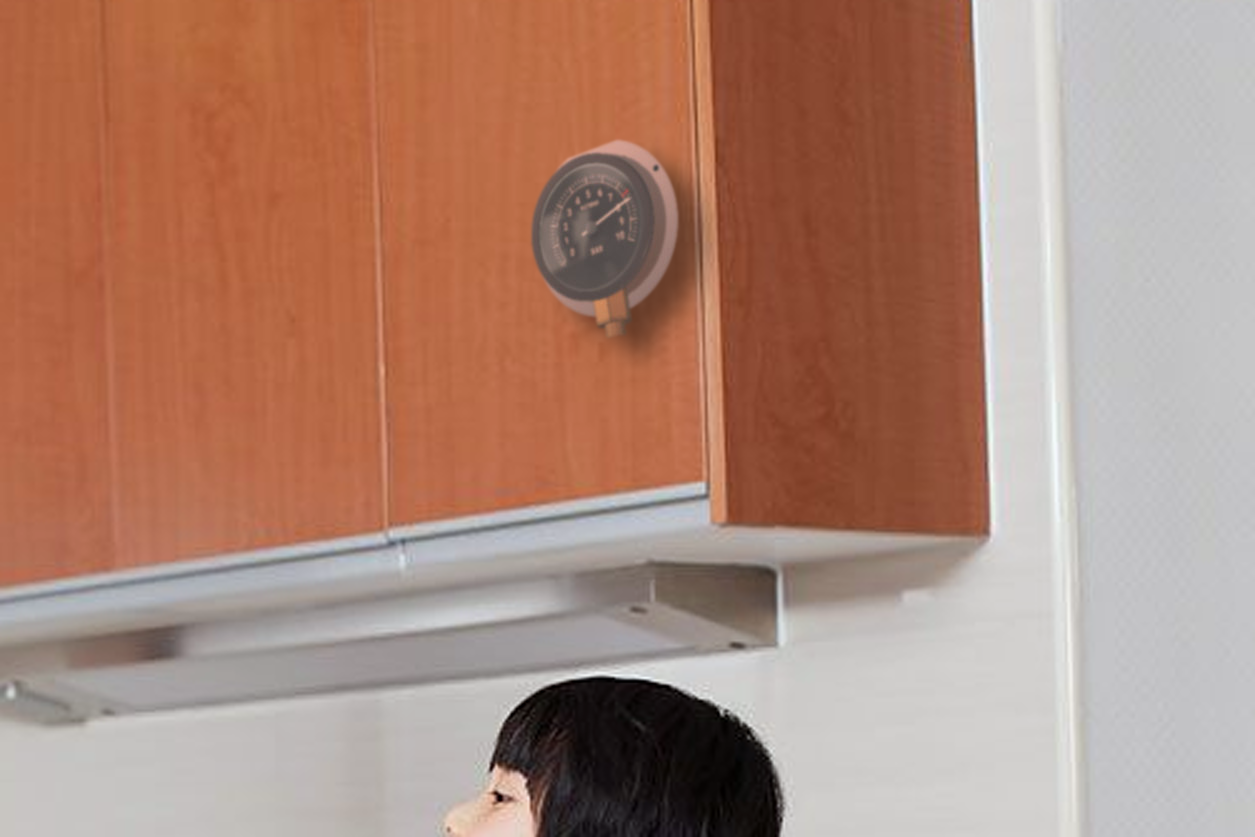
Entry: 8
